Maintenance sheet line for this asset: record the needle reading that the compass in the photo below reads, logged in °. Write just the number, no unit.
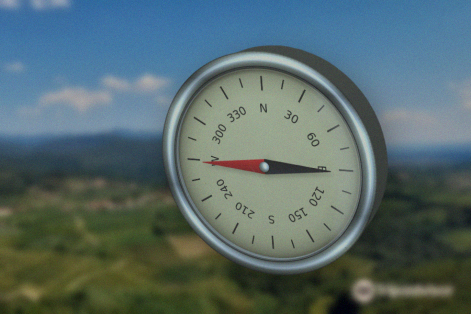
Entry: 270
